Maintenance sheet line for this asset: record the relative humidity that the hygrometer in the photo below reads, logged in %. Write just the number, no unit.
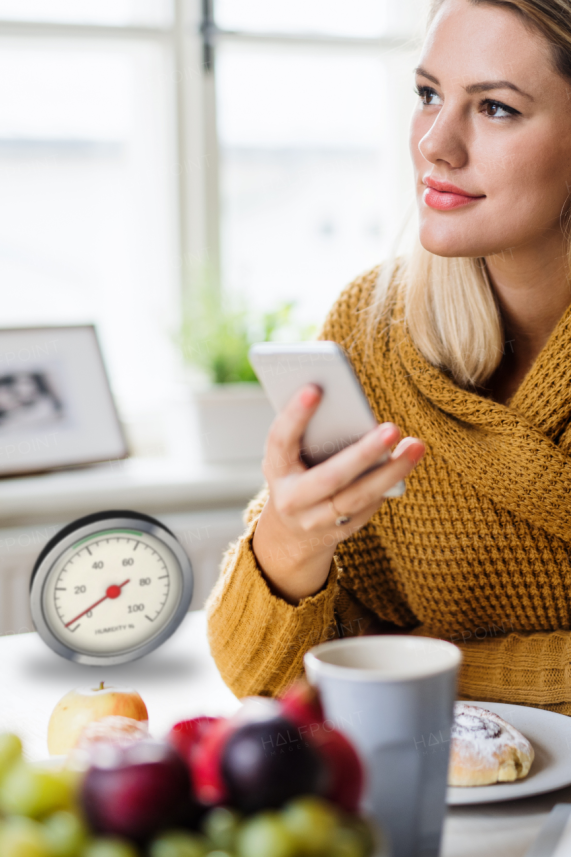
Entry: 4
